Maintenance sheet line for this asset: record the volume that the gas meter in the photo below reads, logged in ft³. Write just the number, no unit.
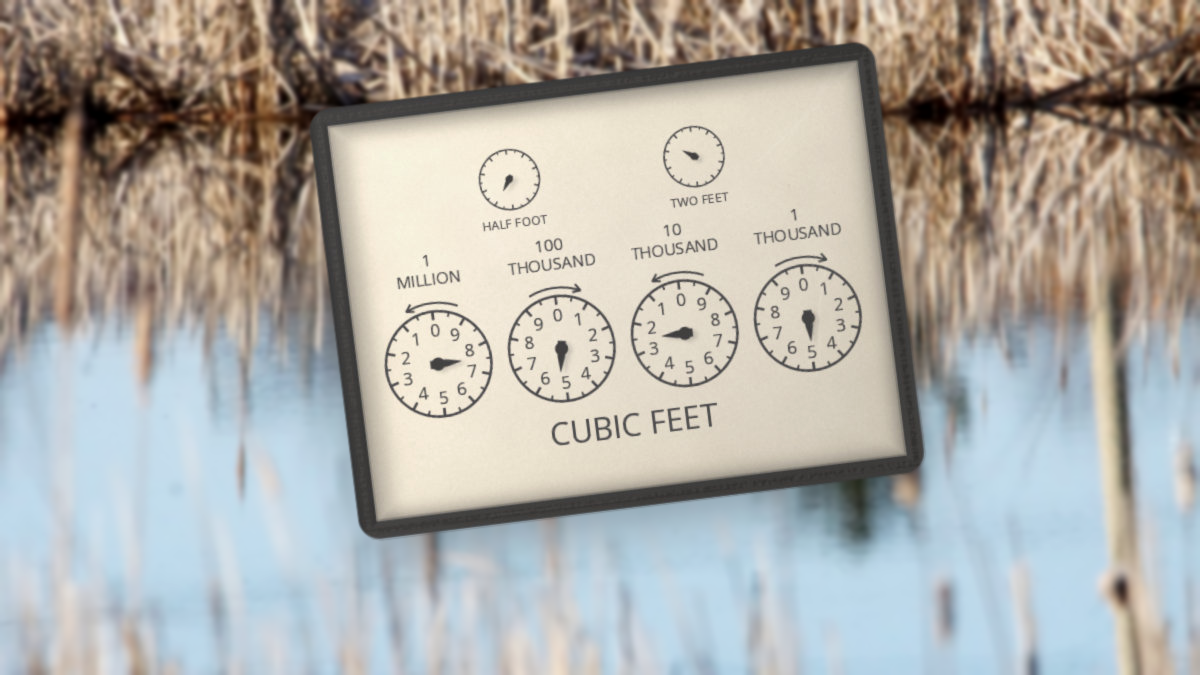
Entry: 752500
